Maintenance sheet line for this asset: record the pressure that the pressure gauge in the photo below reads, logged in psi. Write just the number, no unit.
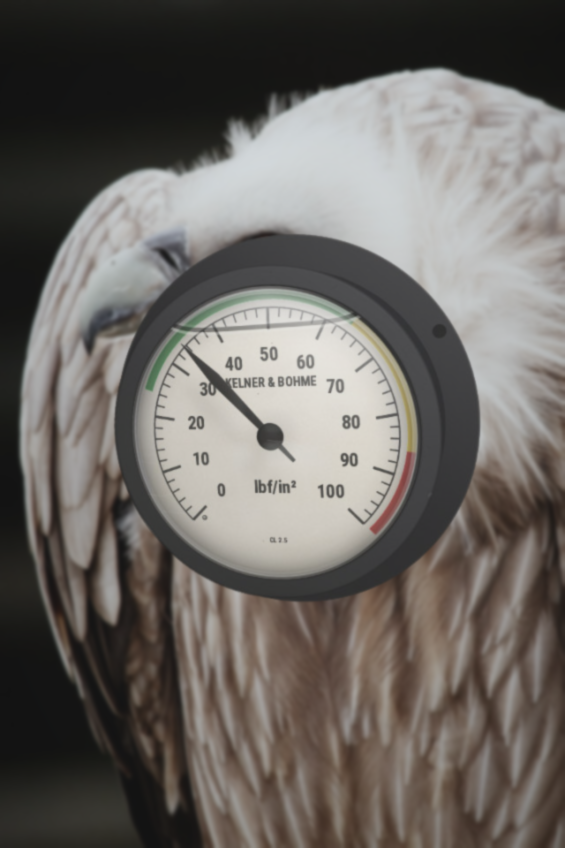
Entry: 34
